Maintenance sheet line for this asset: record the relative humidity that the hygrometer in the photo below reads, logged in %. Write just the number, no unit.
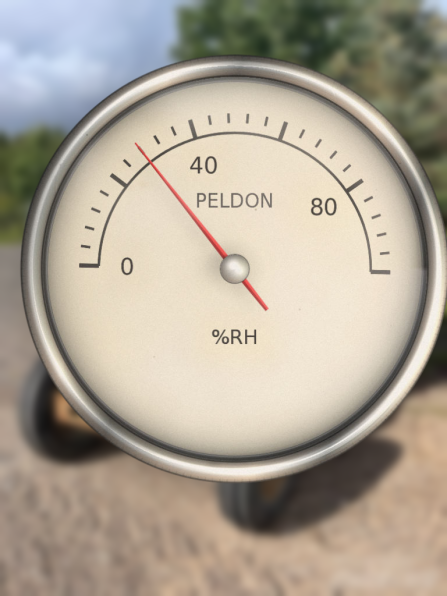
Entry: 28
